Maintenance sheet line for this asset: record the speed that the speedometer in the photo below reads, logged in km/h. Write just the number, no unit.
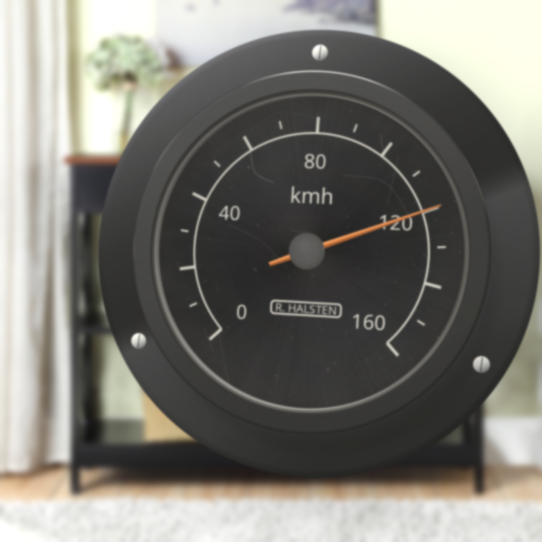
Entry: 120
